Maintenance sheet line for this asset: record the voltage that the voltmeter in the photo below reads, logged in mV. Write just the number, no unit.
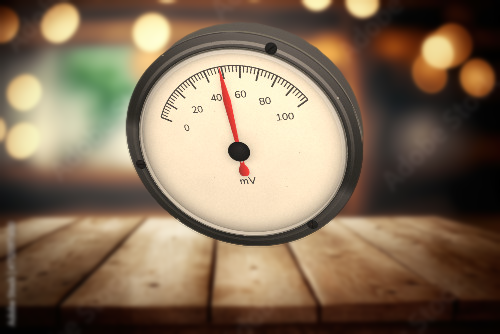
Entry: 50
